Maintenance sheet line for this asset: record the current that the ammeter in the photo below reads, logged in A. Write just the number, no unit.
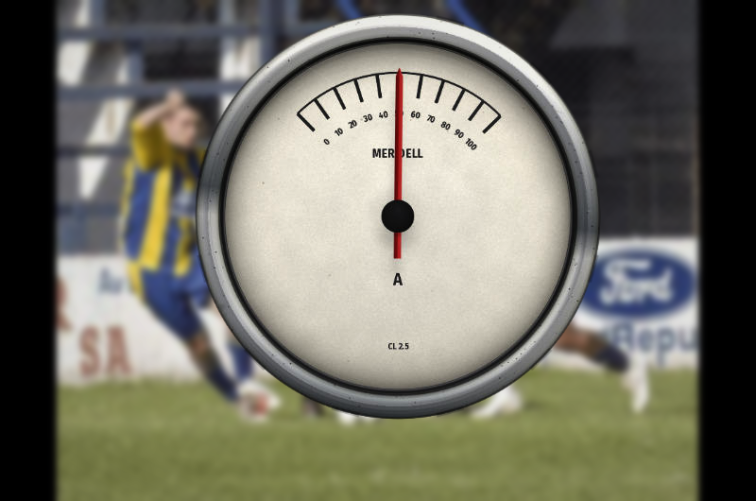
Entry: 50
